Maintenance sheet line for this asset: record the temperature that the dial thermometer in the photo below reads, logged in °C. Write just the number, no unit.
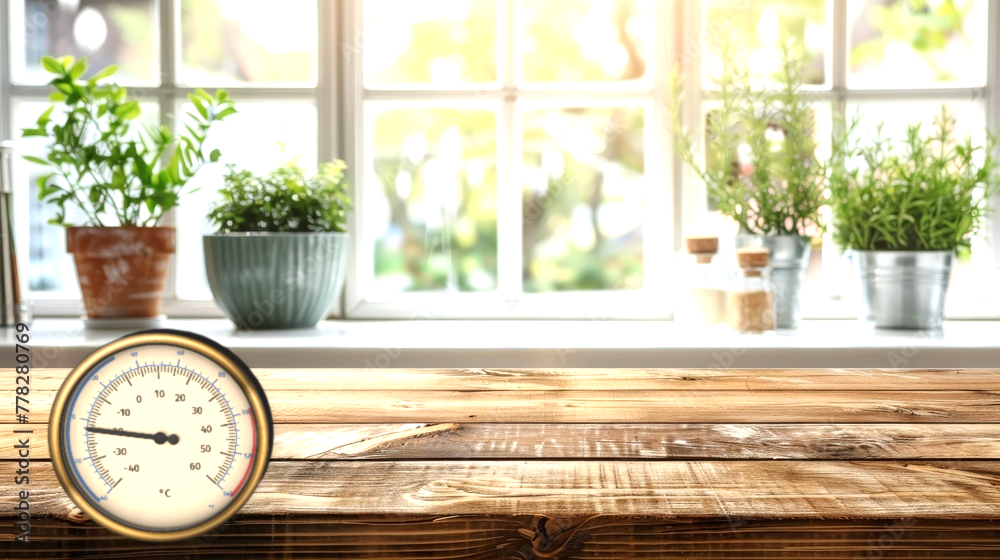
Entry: -20
